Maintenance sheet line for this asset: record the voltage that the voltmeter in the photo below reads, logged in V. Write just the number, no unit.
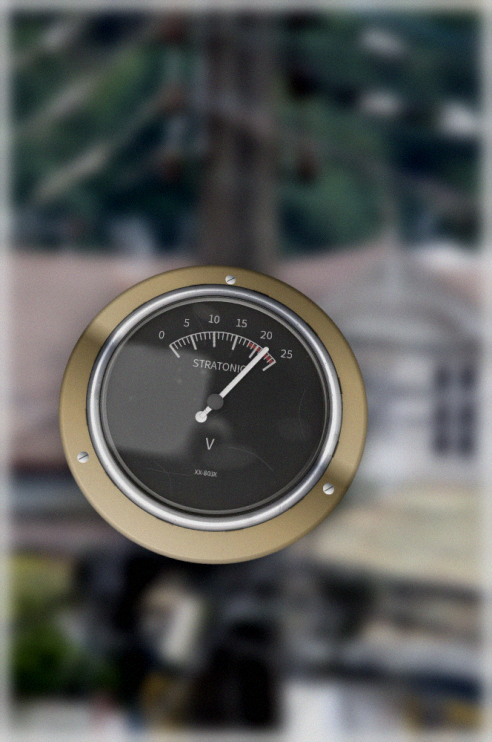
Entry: 22
